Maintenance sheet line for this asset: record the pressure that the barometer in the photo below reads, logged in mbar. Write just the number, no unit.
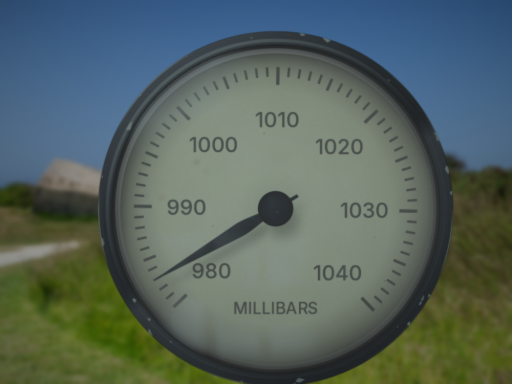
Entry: 983
